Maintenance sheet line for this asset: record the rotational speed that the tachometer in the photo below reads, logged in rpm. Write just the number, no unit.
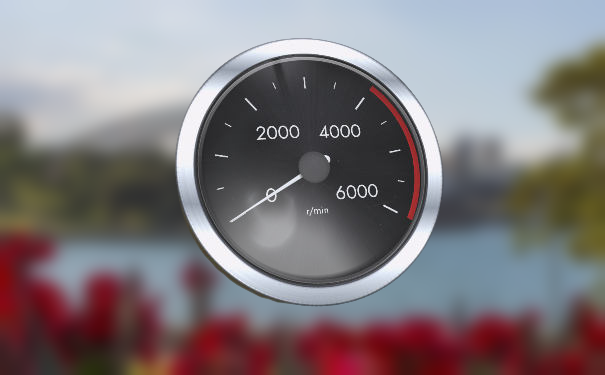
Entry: 0
